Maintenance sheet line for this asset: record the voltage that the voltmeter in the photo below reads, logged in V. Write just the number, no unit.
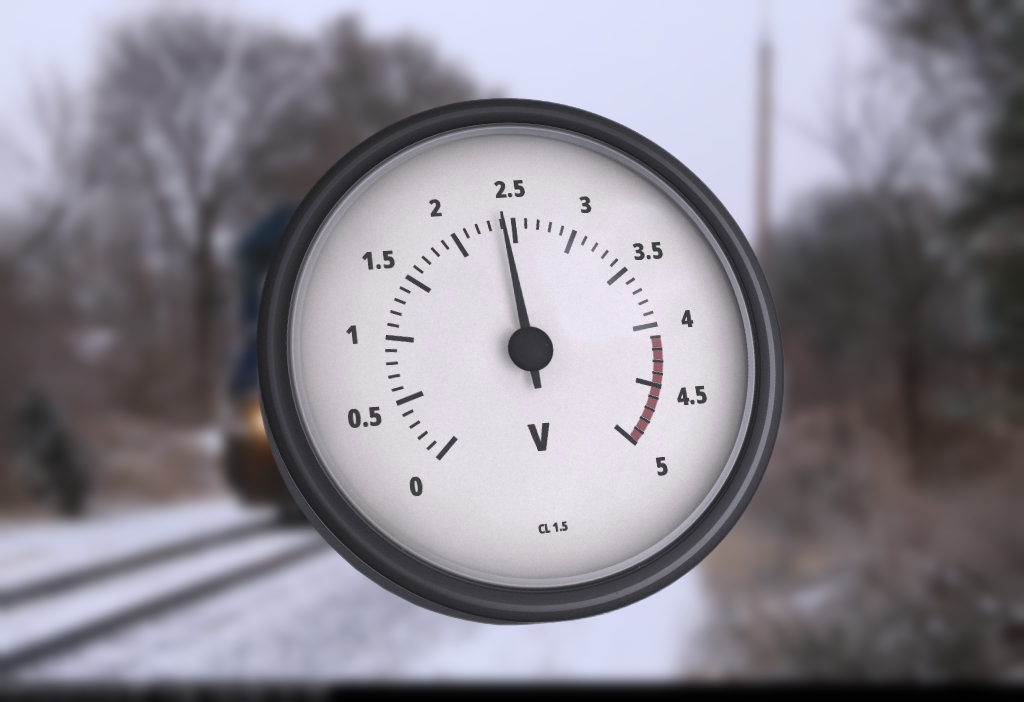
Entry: 2.4
